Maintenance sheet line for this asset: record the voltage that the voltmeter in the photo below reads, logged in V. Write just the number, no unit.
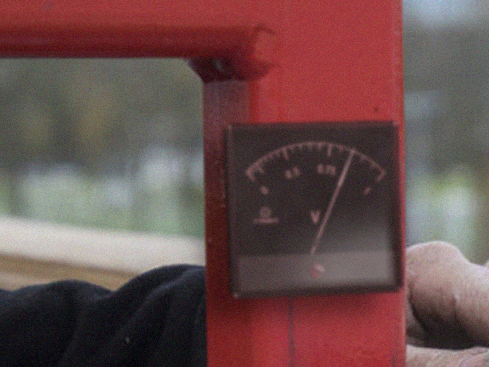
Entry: 0.85
